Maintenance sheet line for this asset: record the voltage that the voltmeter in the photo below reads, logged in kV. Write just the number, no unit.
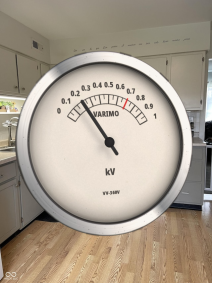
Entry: 0.2
